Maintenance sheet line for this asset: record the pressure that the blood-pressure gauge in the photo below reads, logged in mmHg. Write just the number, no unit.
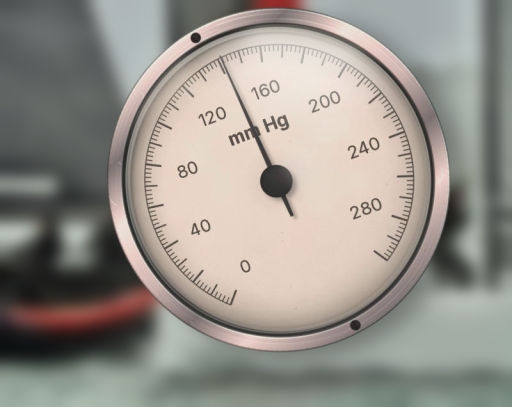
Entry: 142
